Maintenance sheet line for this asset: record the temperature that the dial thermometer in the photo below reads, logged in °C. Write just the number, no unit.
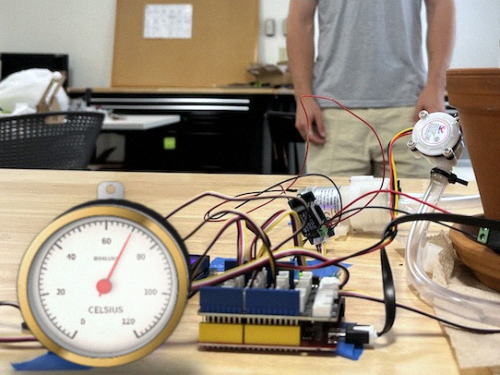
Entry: 70
